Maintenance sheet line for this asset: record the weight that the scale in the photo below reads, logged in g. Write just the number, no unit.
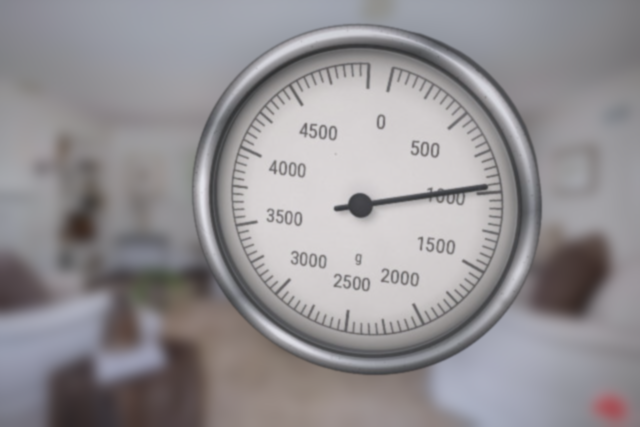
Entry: 950
